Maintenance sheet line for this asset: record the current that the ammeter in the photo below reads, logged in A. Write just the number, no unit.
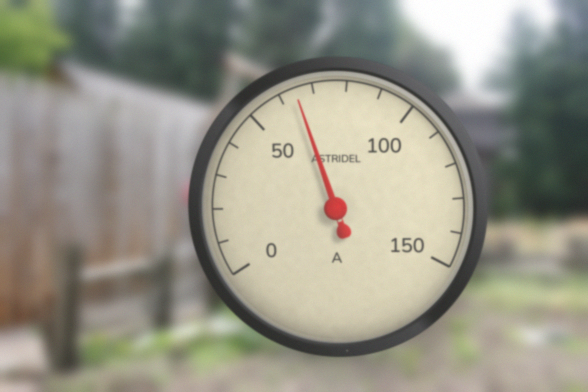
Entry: 65
